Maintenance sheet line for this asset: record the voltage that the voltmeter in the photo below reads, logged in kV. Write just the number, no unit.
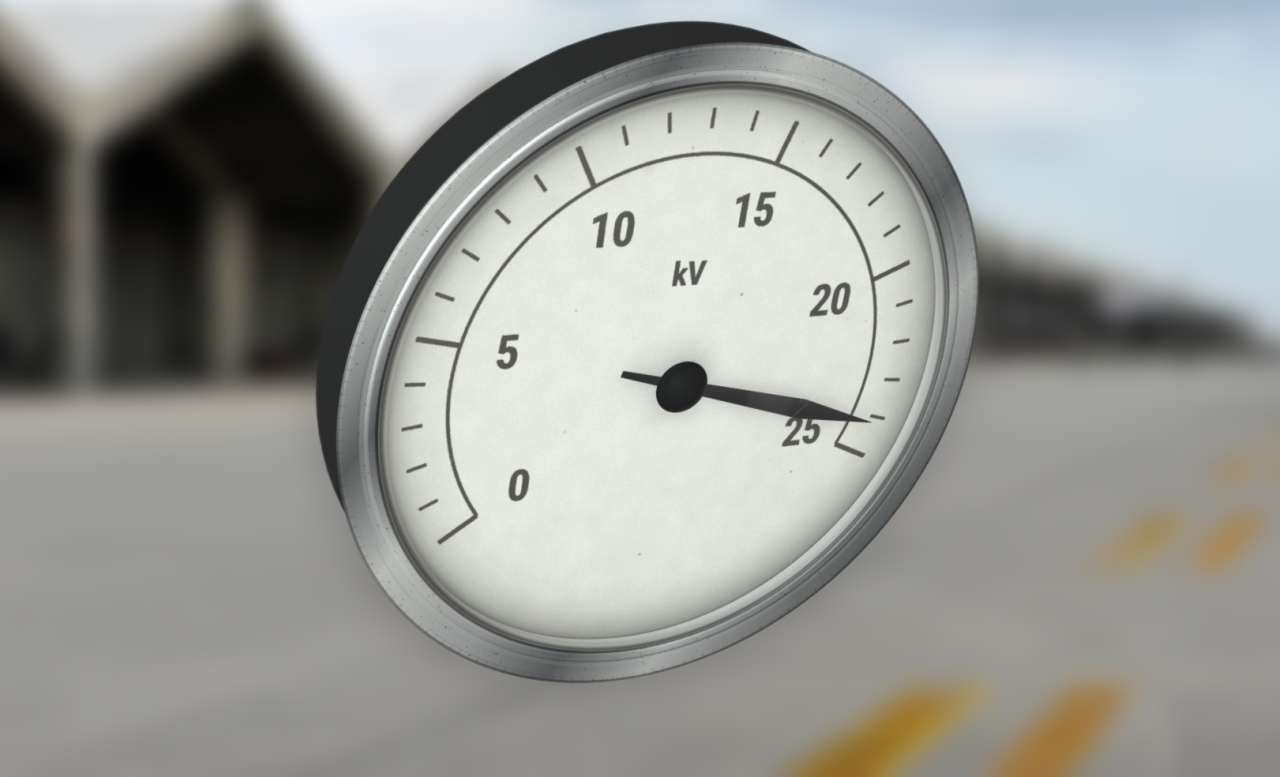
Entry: 24
